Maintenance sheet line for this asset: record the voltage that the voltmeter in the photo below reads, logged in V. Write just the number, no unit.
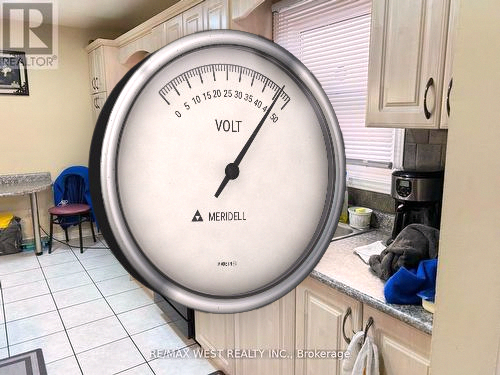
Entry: 45
